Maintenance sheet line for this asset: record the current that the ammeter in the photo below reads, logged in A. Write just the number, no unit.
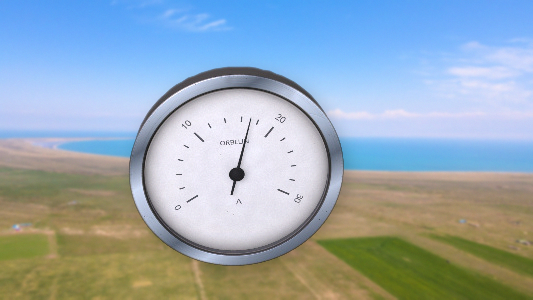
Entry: 17
